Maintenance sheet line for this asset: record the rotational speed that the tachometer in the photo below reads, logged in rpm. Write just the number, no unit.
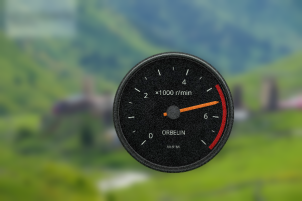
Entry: 5500
